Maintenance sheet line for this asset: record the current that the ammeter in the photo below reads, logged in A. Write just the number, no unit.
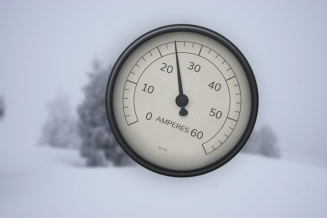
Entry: 24
